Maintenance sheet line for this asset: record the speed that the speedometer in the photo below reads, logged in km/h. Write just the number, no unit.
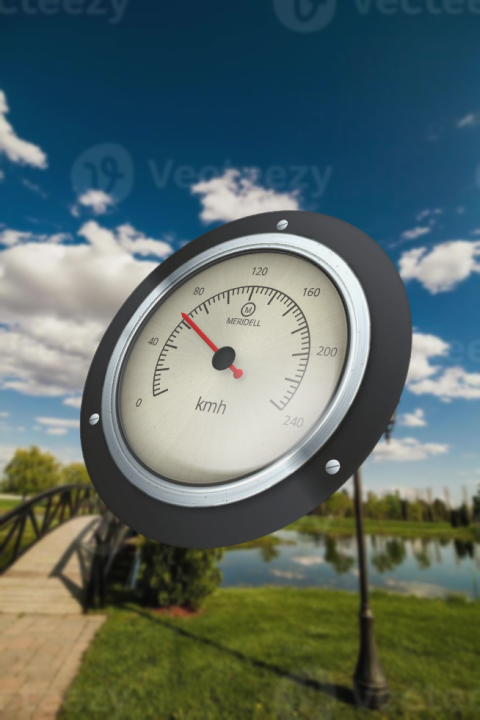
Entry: 64
